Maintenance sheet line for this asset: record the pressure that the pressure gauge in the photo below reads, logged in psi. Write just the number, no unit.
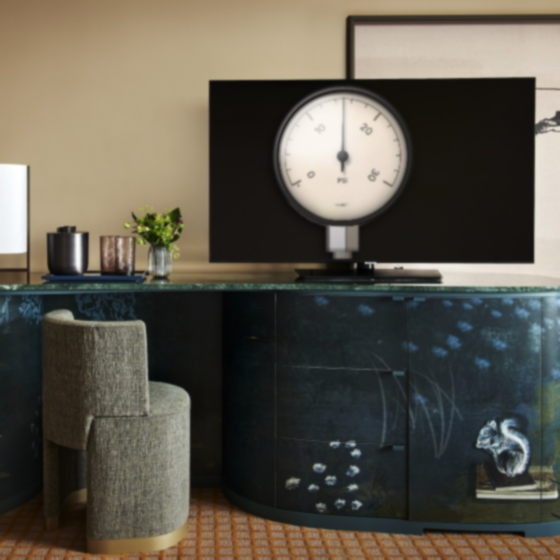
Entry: 15
